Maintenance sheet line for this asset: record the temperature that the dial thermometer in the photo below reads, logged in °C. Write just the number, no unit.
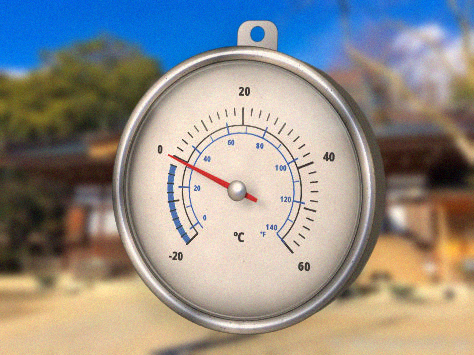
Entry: 0
